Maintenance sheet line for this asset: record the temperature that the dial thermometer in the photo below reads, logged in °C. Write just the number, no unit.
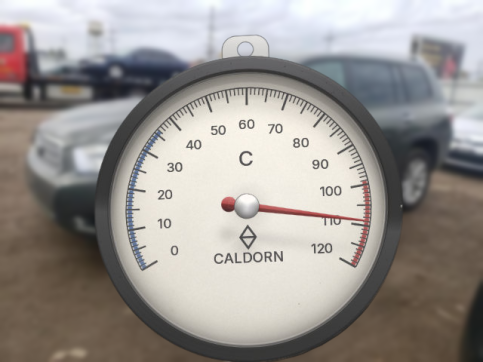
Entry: 109
